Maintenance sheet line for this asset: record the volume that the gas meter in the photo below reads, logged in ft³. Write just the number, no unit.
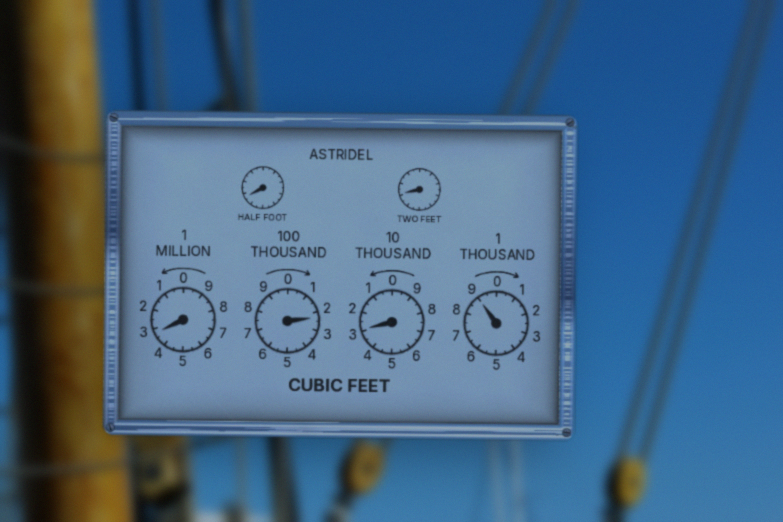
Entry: 322900
